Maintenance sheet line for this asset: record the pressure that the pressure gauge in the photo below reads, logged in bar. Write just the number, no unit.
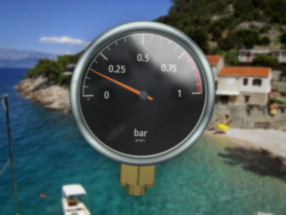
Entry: 0.15
